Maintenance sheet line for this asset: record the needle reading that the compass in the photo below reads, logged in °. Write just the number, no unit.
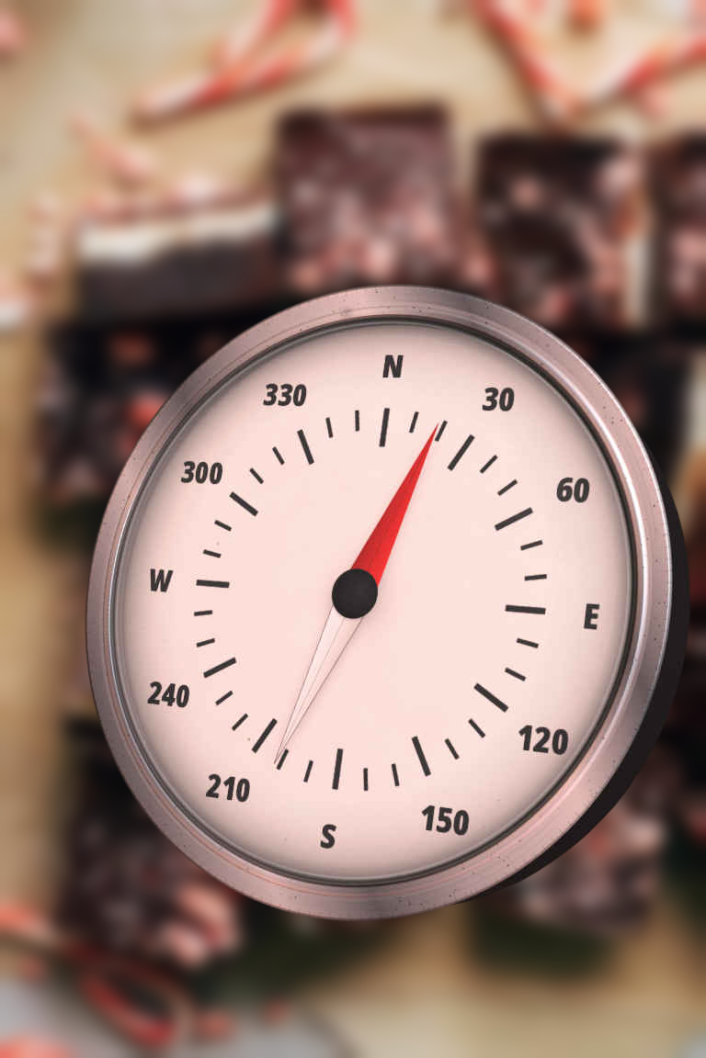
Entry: 20
